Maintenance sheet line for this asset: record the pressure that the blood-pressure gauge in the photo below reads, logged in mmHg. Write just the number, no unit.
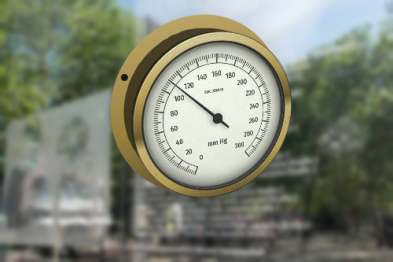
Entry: 110
